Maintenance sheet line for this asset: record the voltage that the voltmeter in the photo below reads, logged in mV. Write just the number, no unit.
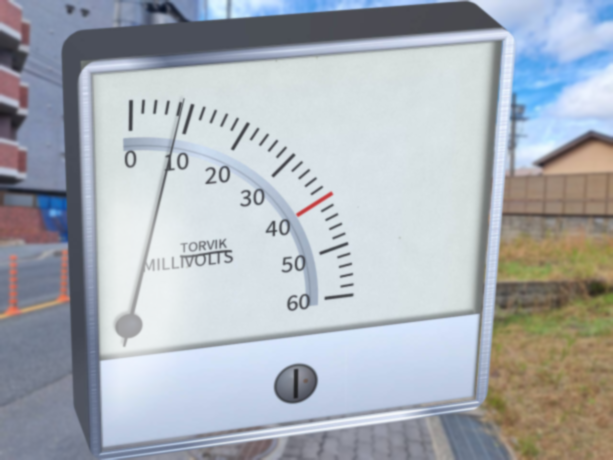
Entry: 8
